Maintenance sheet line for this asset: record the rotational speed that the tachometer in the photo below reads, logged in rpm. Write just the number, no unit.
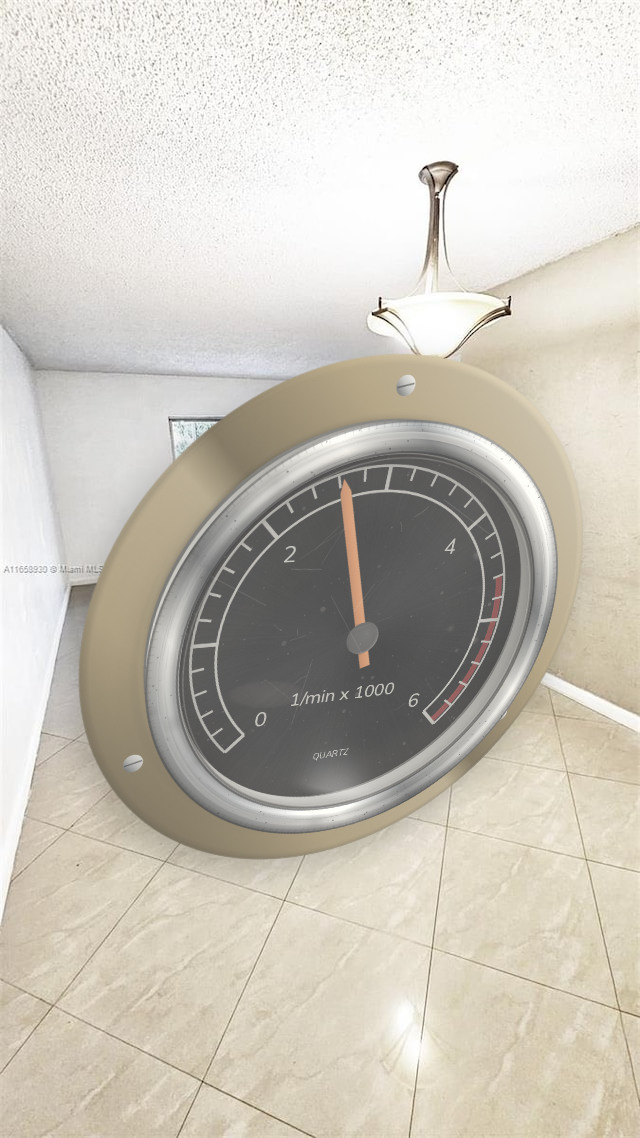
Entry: 2600
